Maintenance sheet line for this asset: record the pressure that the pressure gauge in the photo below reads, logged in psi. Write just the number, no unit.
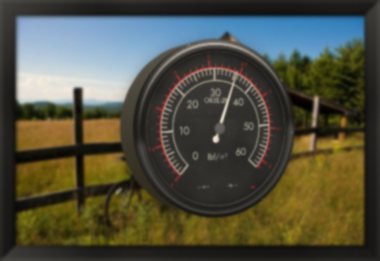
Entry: 35
